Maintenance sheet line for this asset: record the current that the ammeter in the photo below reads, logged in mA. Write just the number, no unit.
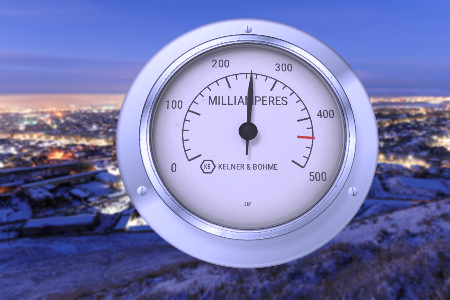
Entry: 250
